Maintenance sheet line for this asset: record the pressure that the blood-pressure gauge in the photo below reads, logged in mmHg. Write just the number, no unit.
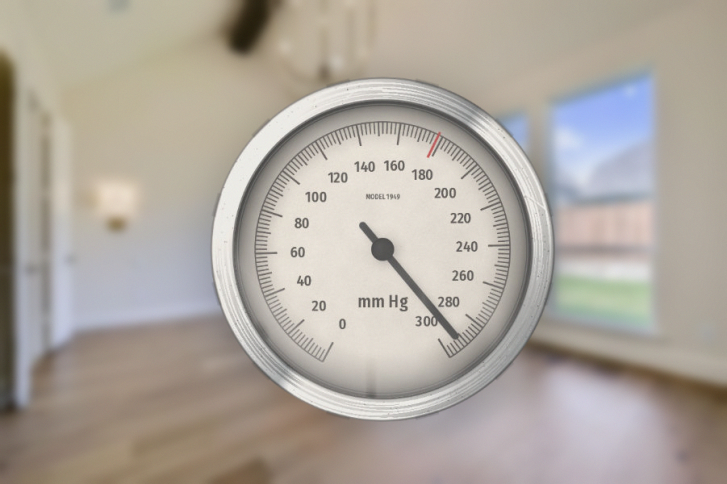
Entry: 292
